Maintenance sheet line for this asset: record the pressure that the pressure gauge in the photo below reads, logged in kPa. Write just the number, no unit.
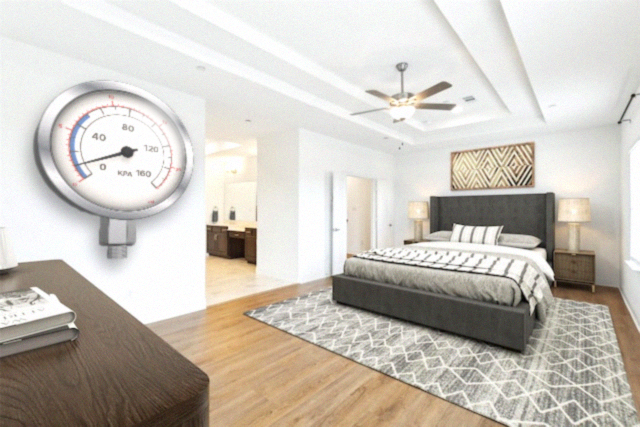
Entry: 10
